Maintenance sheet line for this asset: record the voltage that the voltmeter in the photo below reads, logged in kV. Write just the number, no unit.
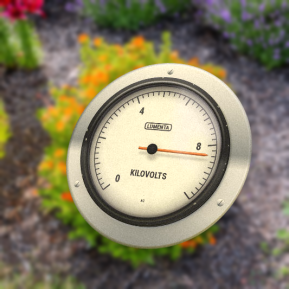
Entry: 8.4
